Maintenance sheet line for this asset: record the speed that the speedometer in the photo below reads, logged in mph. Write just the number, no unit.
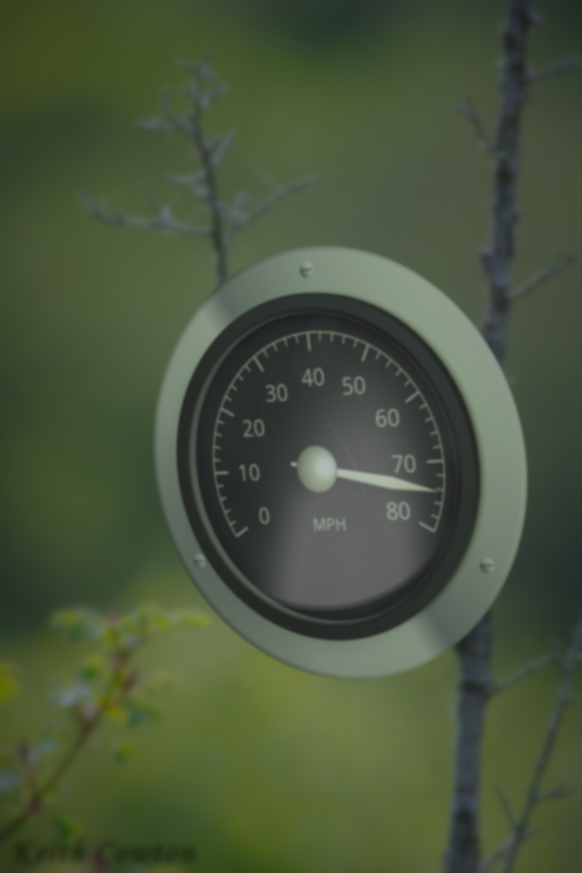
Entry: 74
